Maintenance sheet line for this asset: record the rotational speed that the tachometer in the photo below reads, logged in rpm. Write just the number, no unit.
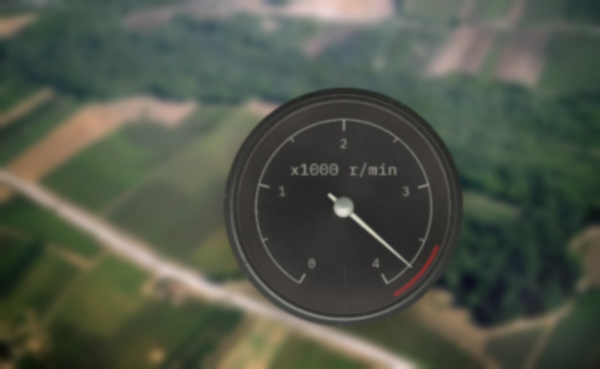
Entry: 3750
